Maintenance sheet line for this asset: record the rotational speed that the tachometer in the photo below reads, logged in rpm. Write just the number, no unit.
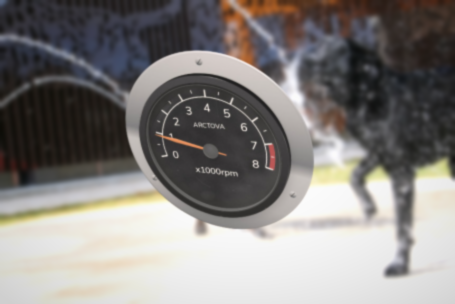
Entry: 1000
